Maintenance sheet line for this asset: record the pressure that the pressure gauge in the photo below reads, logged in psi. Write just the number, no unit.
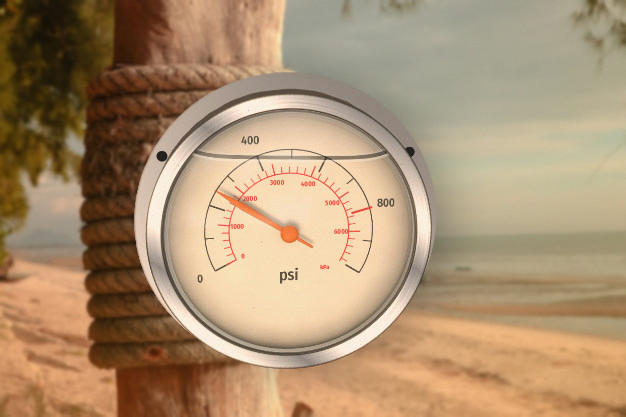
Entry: 250
